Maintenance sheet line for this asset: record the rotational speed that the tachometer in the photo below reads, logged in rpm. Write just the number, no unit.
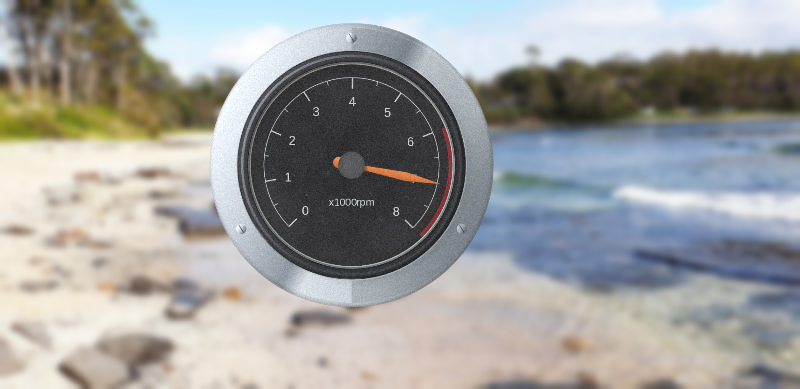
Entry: 7000
